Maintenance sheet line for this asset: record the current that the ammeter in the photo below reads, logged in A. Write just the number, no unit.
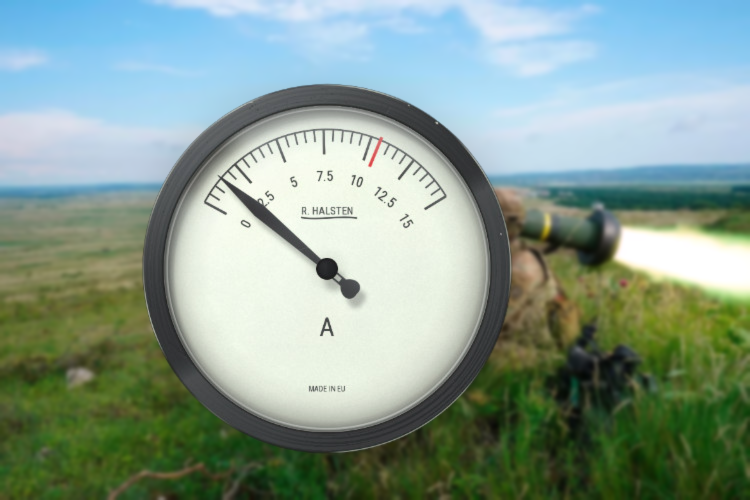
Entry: 1.5
